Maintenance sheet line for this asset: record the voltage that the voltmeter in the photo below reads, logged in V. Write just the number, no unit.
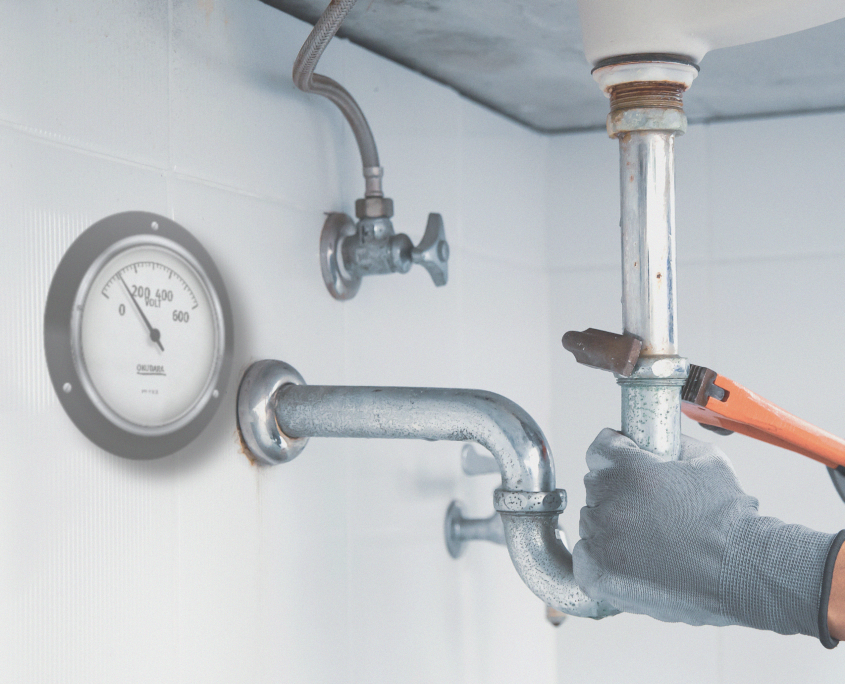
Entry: 100
